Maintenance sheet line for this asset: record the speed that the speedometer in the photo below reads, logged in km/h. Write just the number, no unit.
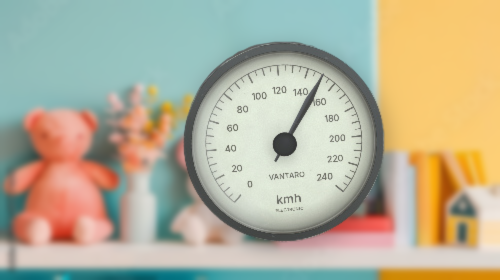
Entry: 150
